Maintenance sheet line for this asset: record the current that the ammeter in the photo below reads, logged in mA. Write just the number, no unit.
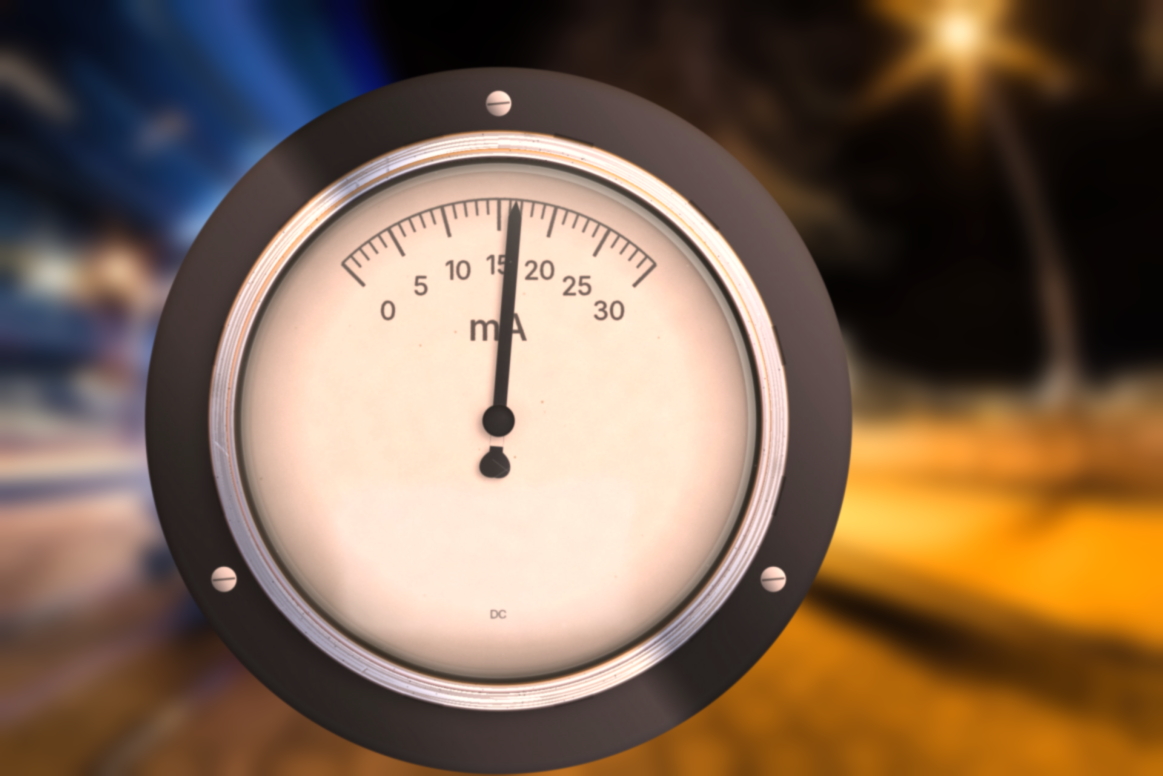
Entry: 16.5
